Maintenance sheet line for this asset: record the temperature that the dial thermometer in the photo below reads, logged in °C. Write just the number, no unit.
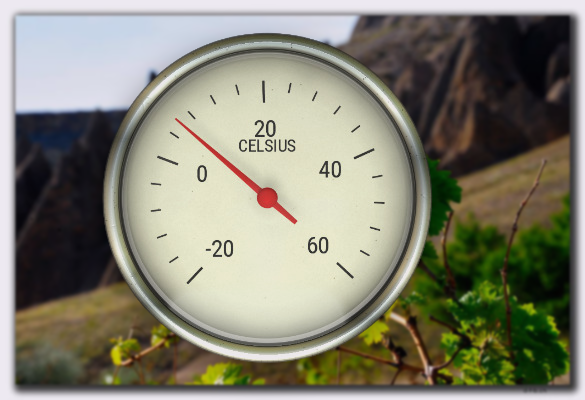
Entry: 6
